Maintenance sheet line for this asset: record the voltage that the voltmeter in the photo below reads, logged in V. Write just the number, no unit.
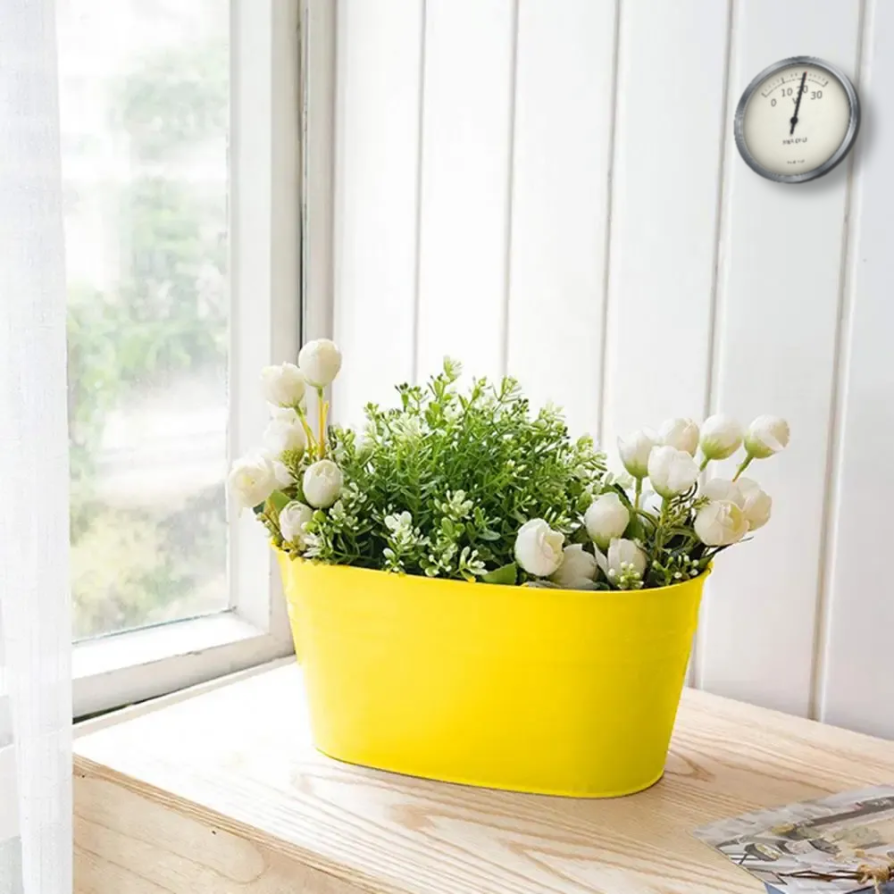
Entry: 20
